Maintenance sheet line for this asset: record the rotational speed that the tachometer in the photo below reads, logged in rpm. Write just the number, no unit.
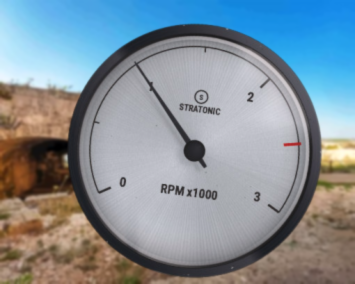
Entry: 1000
